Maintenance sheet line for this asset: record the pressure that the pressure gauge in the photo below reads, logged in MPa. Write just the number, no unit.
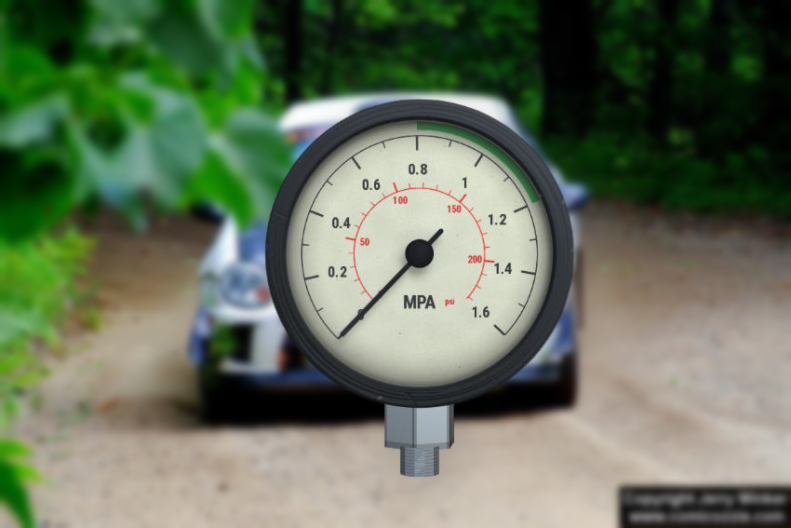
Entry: 0
